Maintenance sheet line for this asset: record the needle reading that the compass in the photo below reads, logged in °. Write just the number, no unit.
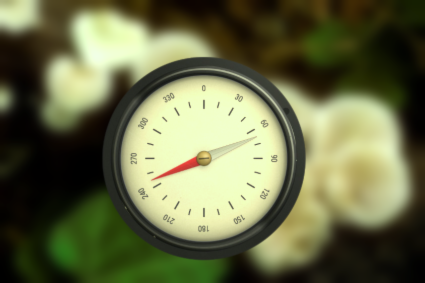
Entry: 247.5
